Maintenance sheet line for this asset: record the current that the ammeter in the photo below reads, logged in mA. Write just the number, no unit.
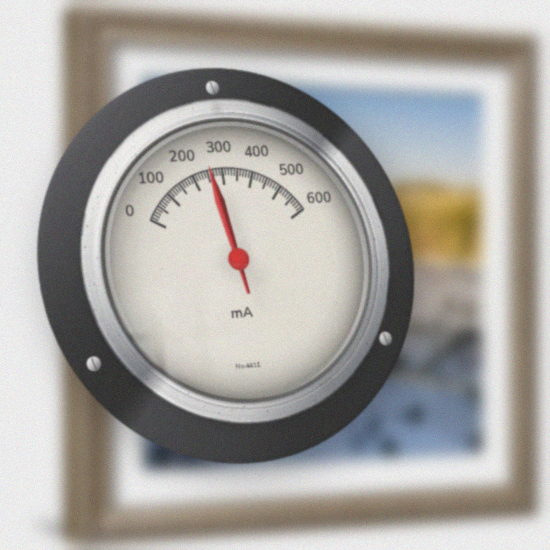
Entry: 250
